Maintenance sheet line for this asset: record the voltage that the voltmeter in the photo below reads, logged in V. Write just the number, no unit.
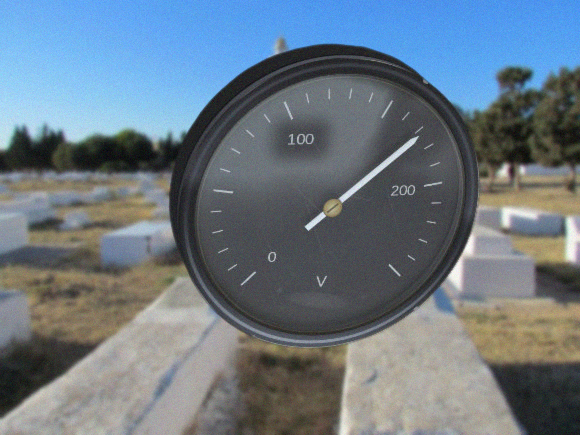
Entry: 170
